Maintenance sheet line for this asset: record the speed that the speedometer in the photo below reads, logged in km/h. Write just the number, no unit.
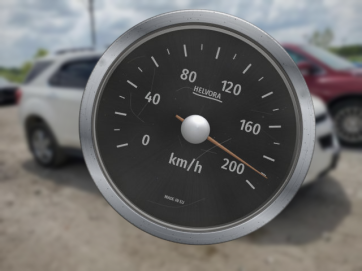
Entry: 190
